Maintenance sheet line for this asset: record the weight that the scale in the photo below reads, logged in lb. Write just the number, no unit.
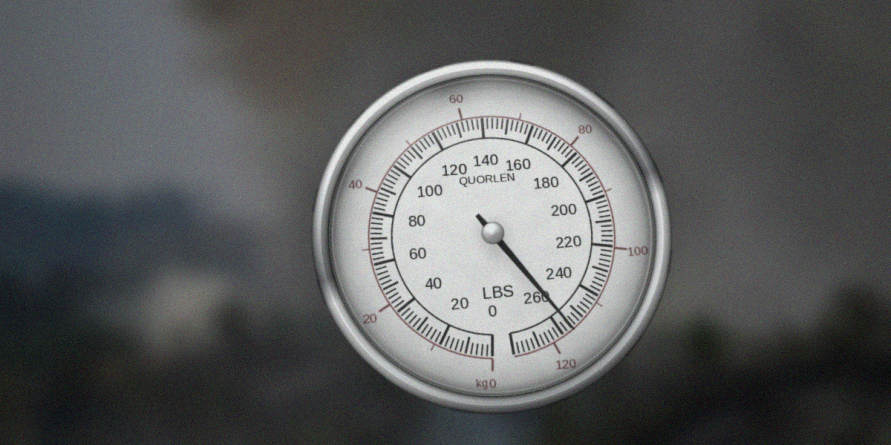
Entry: 256
